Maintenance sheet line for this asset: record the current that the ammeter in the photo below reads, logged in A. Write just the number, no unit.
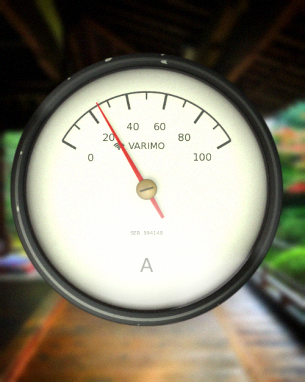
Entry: 25
